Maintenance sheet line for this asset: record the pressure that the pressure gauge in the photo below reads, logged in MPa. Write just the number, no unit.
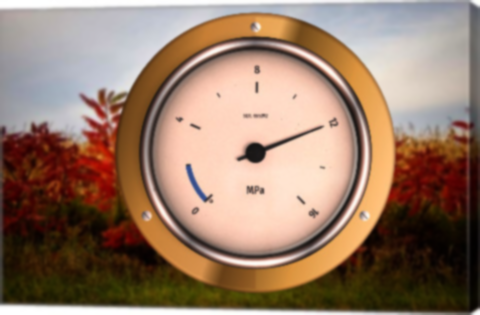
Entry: 12
